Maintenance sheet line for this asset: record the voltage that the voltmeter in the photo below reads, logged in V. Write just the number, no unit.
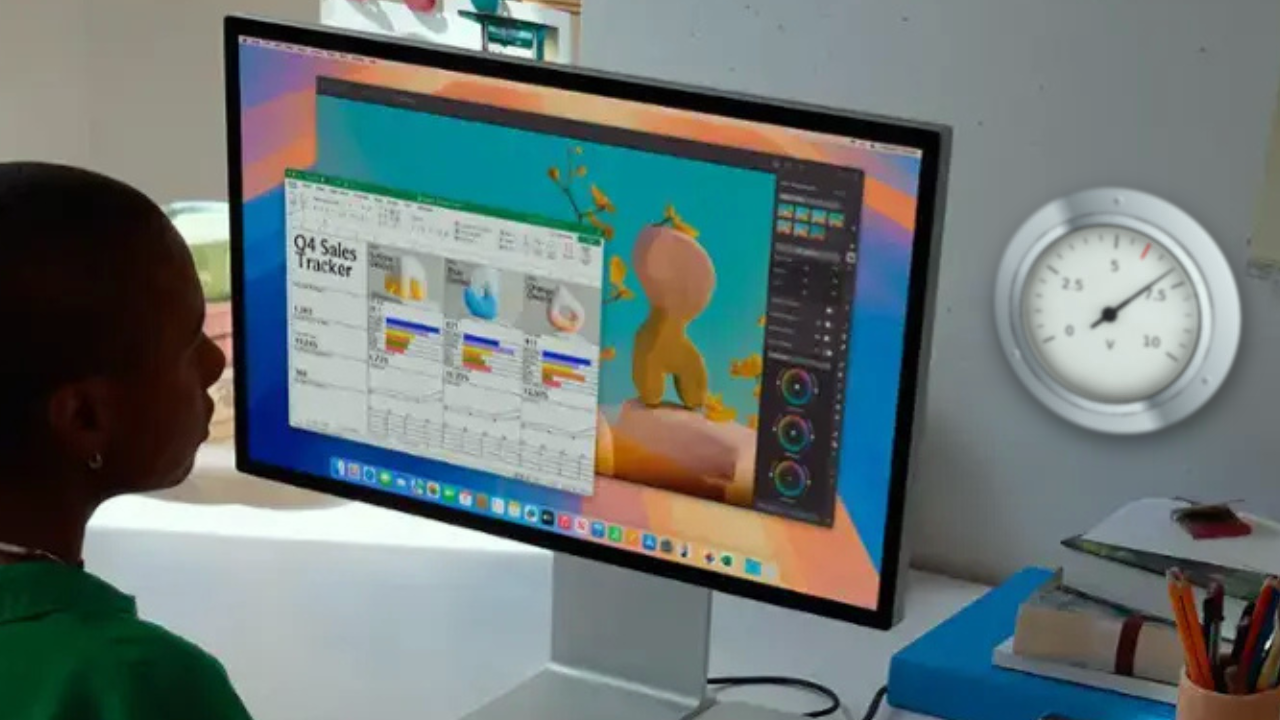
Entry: 7
